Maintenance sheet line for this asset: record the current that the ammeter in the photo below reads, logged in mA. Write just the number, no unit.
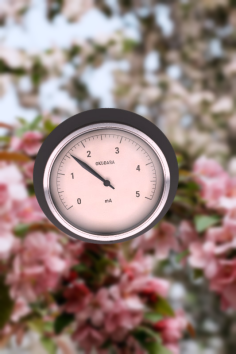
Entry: 1.6
